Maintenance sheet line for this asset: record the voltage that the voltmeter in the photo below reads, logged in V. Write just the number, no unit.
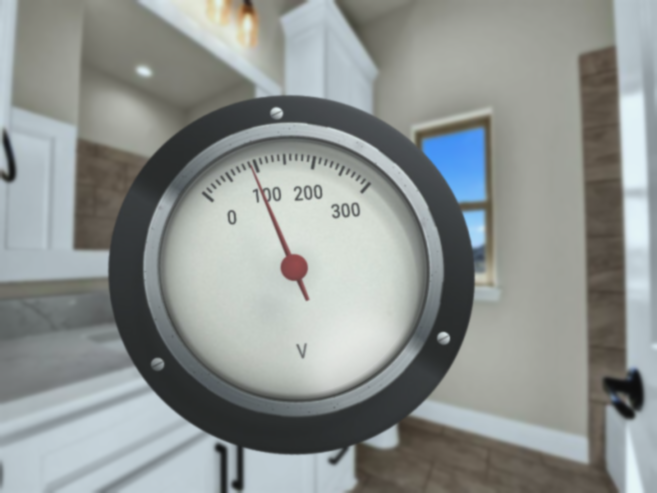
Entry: 90
